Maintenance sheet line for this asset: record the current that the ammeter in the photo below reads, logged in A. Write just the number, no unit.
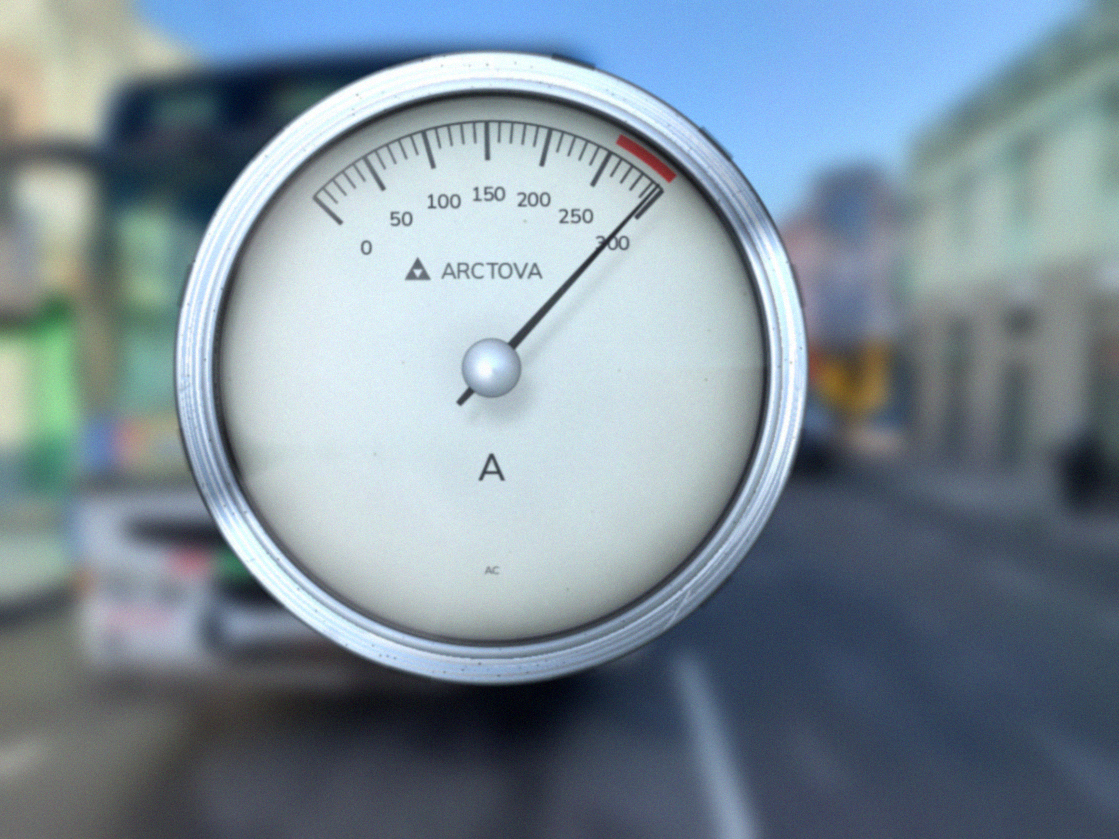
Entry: 295
